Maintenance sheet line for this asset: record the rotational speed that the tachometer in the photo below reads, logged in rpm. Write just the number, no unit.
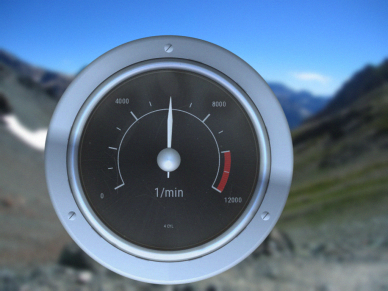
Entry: 6000
